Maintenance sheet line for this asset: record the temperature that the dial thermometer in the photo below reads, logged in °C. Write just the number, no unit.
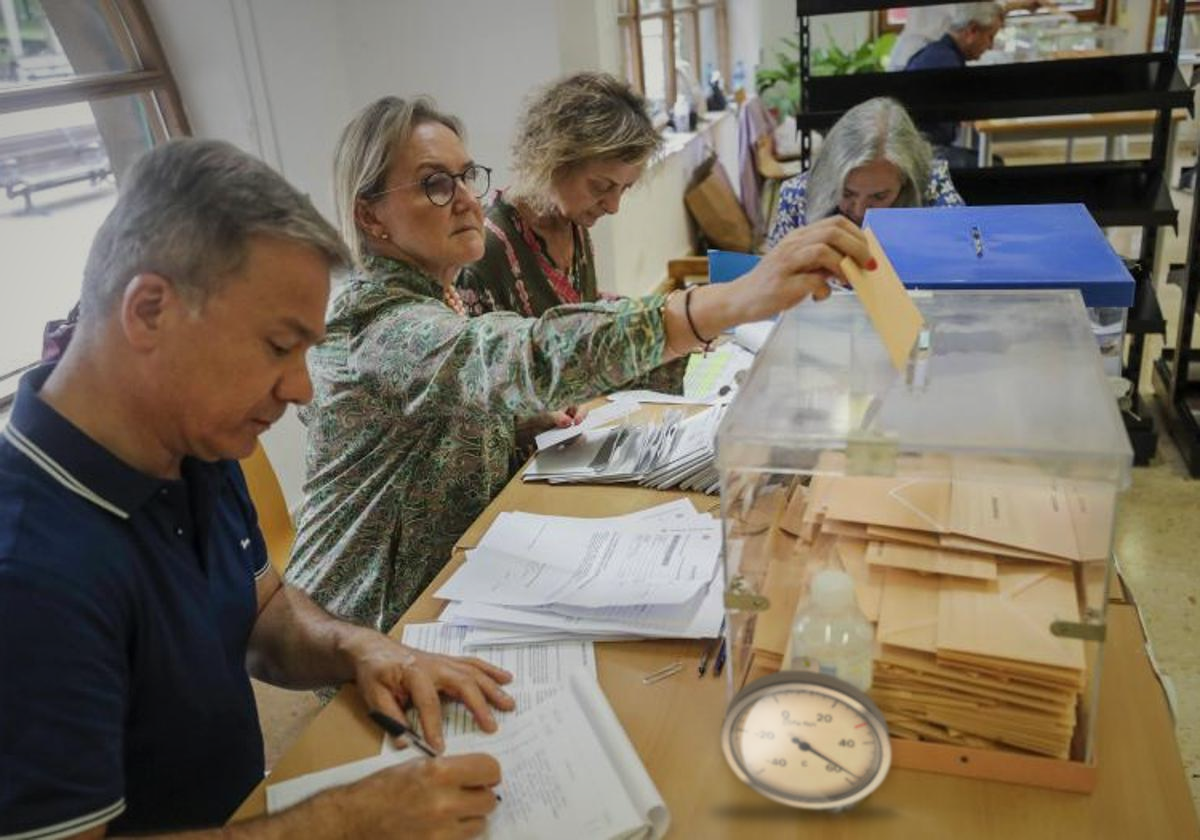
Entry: 56
